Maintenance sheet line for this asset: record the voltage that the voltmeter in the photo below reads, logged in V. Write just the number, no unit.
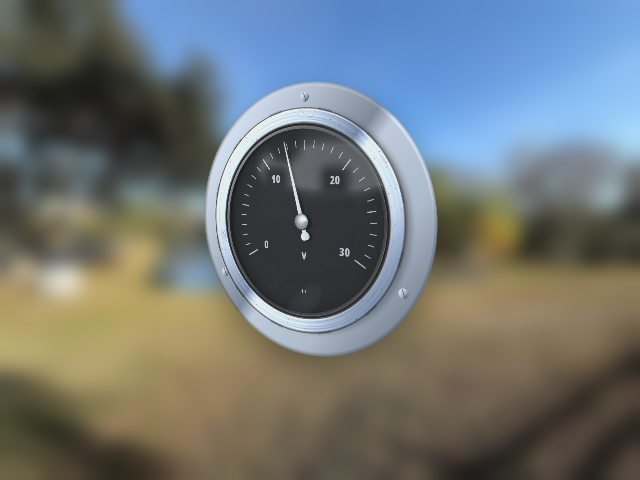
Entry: 13
